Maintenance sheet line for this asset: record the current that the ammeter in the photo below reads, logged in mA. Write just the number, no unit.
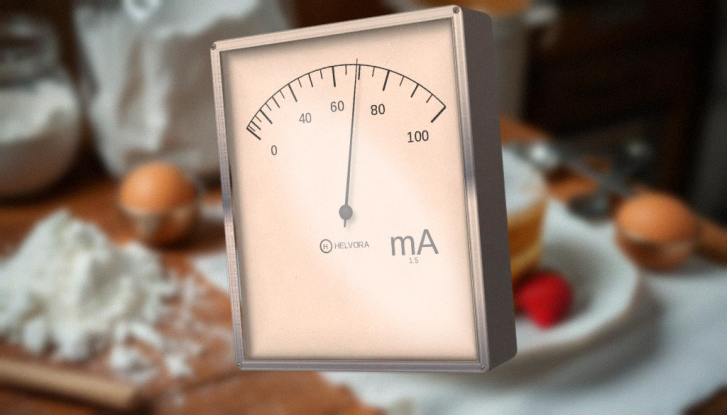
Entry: 70
